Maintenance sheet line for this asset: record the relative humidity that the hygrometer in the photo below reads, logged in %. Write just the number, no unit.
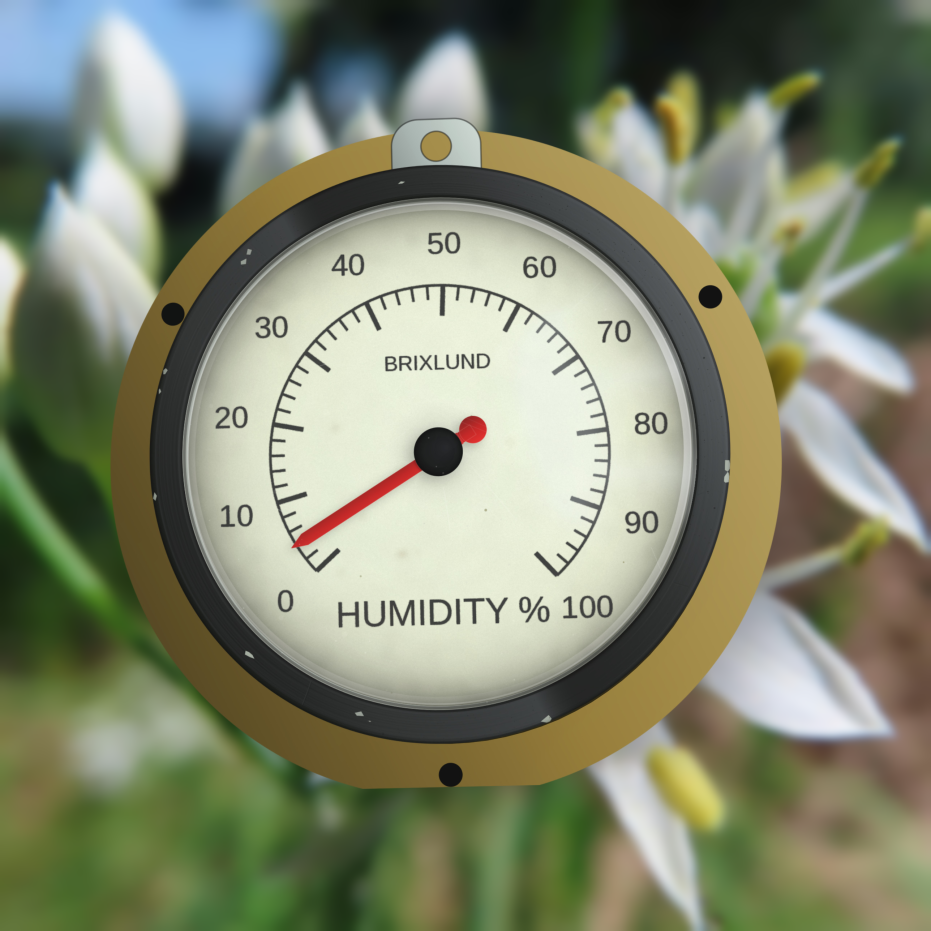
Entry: 4
